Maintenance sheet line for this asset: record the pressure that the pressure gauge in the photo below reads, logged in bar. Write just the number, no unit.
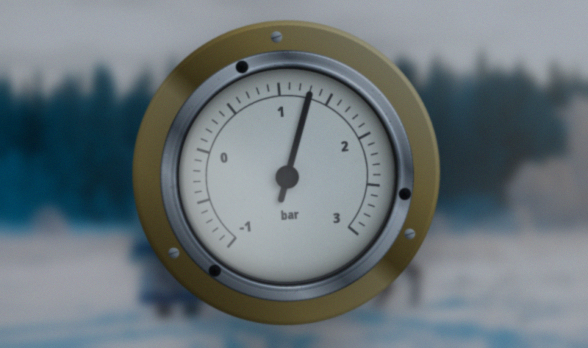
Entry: 1.3
